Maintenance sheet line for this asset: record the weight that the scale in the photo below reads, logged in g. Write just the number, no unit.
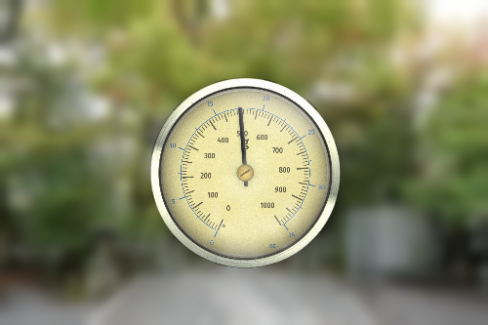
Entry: 500
